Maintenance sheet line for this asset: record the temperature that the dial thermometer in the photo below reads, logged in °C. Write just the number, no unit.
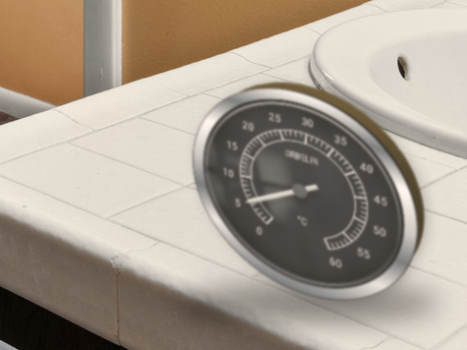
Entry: 5
